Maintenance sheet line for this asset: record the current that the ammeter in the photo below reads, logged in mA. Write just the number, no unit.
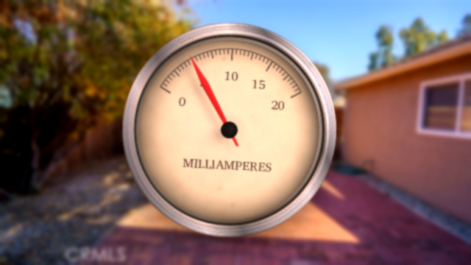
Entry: 5
